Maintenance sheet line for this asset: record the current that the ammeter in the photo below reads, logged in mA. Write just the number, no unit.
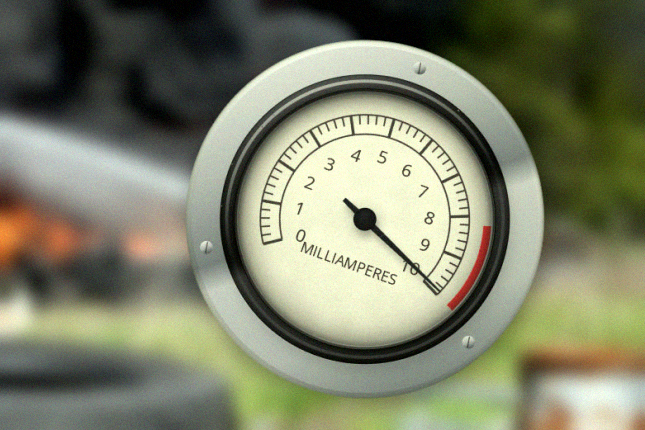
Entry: 9.9
